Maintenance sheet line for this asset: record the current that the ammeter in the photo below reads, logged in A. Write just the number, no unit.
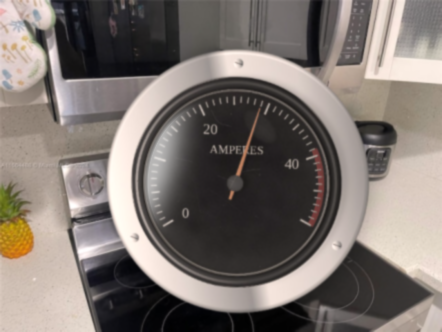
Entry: 29
